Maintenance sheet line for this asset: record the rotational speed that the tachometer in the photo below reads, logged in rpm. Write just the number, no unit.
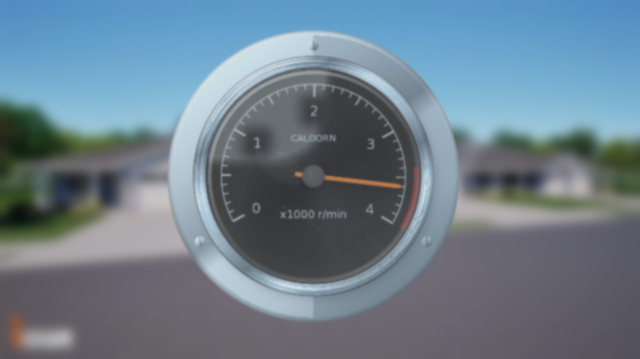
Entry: 3600
